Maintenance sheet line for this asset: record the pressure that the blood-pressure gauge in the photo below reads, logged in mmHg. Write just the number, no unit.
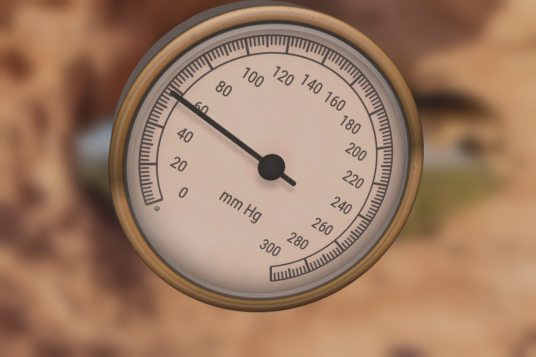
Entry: 58
